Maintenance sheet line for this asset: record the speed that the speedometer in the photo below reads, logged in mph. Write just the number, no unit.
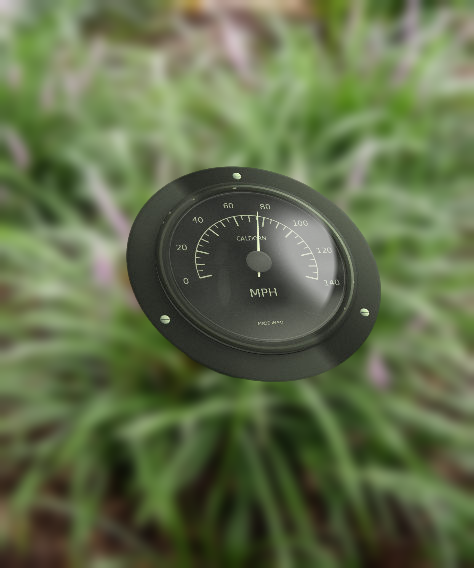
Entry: 75
